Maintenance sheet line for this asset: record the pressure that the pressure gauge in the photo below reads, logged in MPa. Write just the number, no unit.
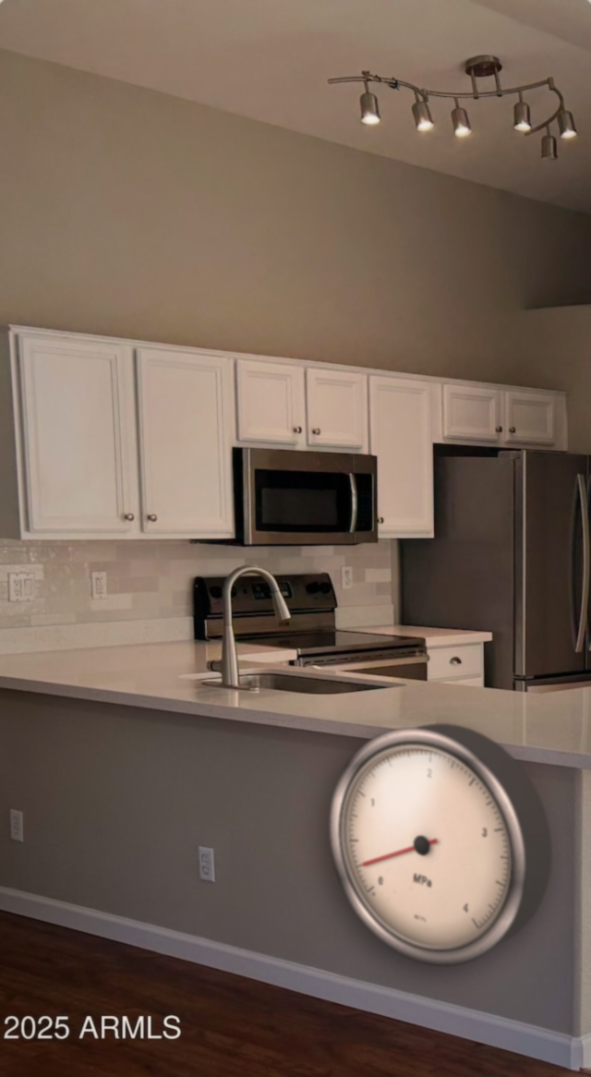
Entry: 0.25
